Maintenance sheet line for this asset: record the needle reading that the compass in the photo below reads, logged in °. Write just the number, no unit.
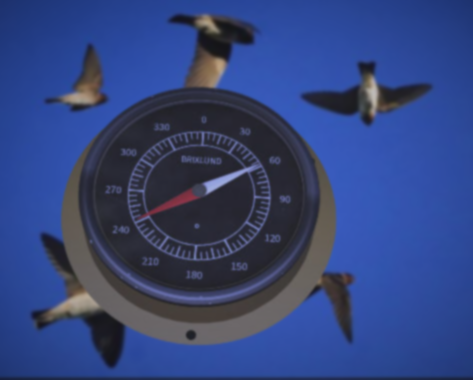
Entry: 240
